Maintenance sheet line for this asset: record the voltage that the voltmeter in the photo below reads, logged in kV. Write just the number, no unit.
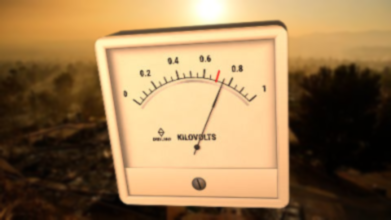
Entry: 0.75
